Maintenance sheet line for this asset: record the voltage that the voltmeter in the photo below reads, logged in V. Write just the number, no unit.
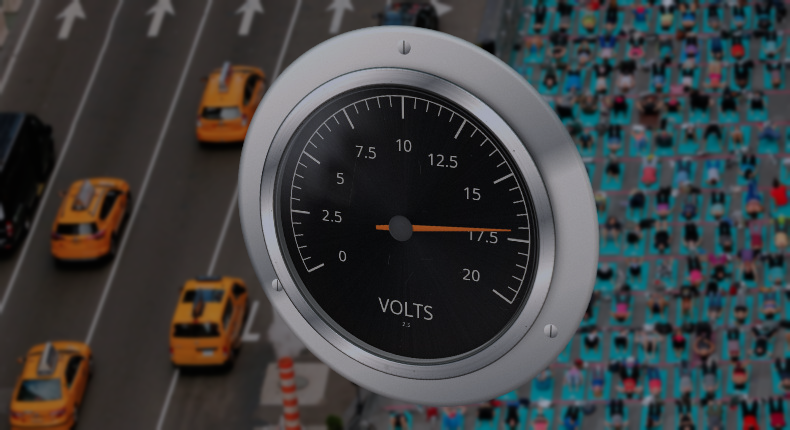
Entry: 17
